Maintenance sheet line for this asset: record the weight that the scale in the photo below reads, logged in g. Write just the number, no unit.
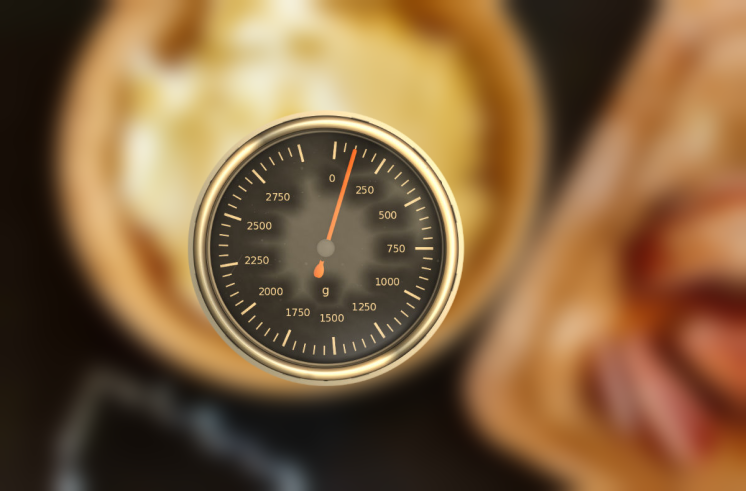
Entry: 100
